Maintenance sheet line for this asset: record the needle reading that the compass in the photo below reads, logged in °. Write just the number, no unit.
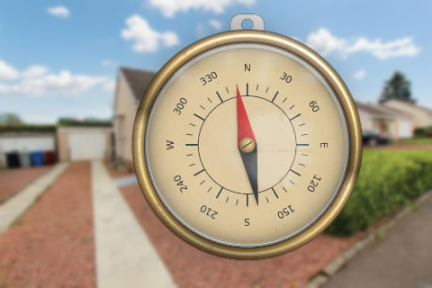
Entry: 350
